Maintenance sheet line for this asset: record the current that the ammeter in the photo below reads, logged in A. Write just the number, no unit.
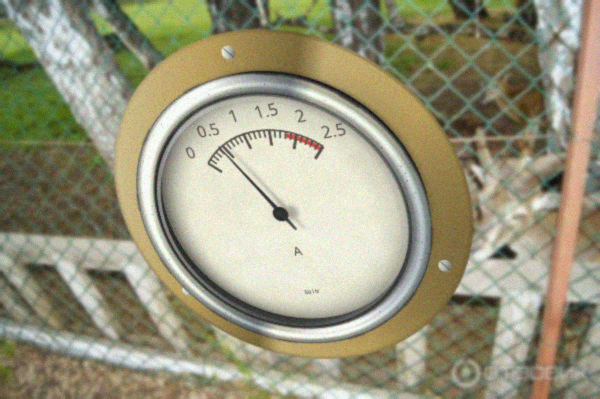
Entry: 0.5
